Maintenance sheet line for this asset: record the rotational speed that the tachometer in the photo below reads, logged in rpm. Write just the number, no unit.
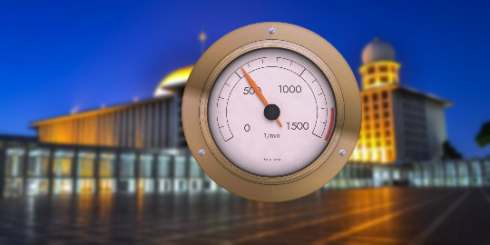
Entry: 550
